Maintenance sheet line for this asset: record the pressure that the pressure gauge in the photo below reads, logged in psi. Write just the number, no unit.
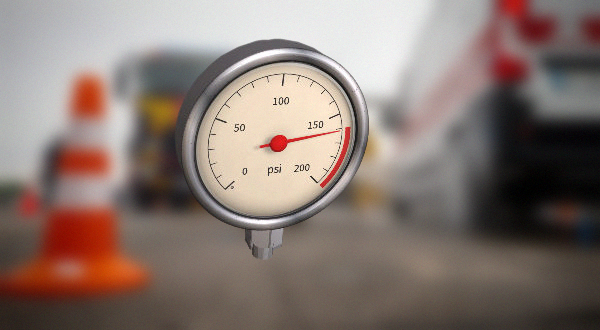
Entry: 160
